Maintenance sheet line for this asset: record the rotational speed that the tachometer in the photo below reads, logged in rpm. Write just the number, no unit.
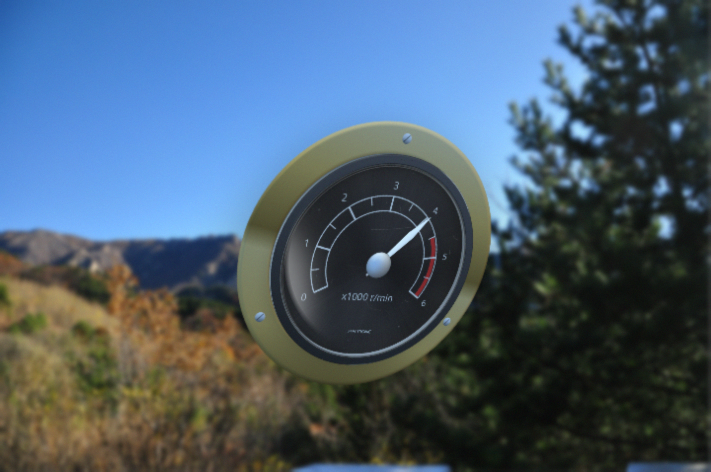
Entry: 4000
